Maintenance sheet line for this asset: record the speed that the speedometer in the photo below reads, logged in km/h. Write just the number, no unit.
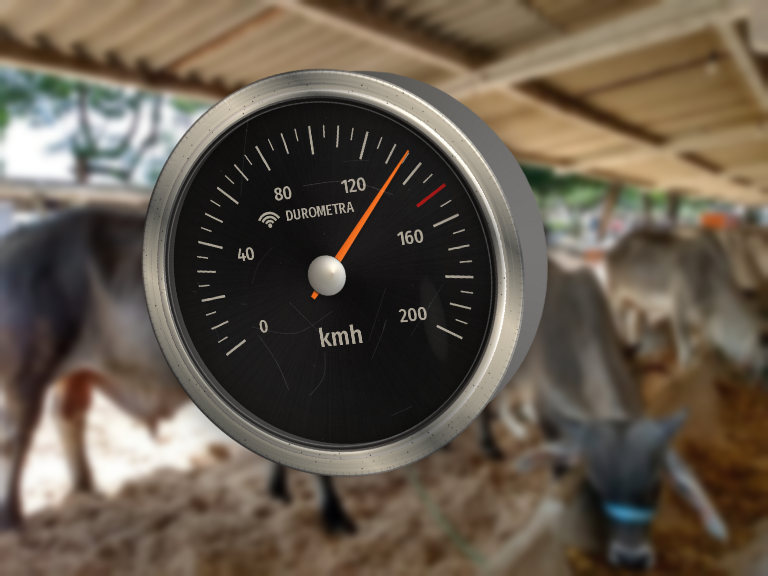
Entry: 135
